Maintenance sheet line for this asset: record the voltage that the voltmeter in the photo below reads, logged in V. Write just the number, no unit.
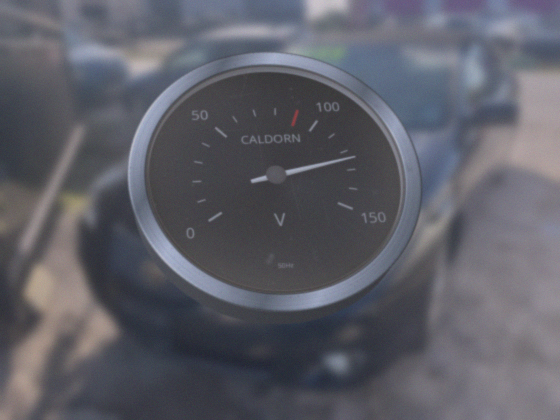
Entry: 125
